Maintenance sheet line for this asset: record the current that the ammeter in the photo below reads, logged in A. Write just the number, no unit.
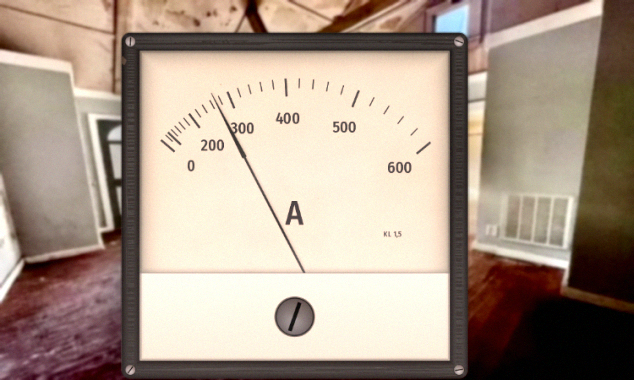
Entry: 270
